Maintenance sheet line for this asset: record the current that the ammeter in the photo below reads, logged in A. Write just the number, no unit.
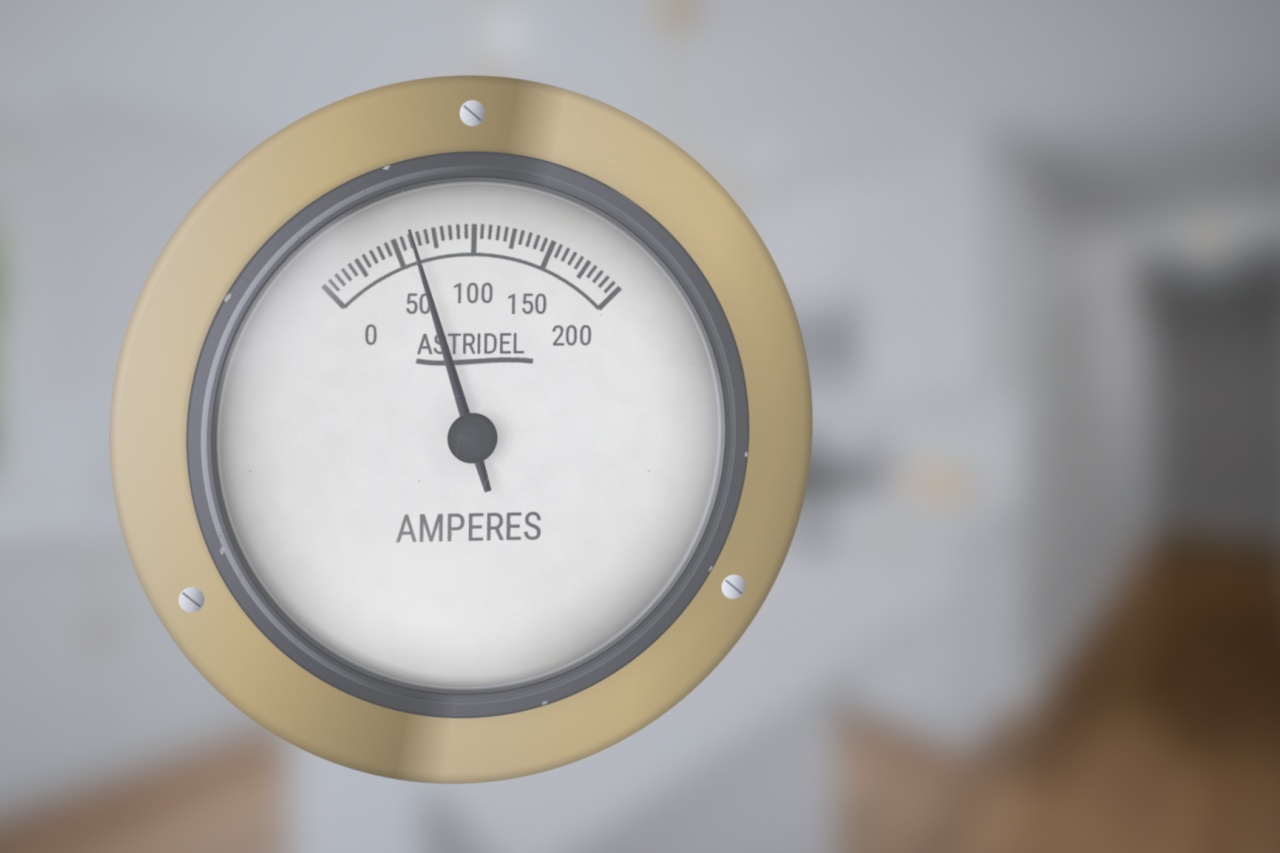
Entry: 60
